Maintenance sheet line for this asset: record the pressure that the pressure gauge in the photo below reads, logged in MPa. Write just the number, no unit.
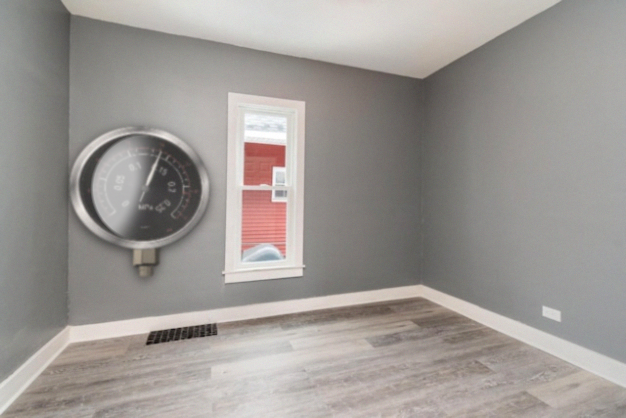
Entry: 0.14
